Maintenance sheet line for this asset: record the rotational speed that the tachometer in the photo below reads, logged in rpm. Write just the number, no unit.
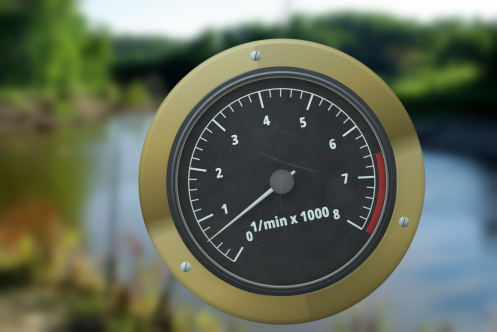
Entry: 600
